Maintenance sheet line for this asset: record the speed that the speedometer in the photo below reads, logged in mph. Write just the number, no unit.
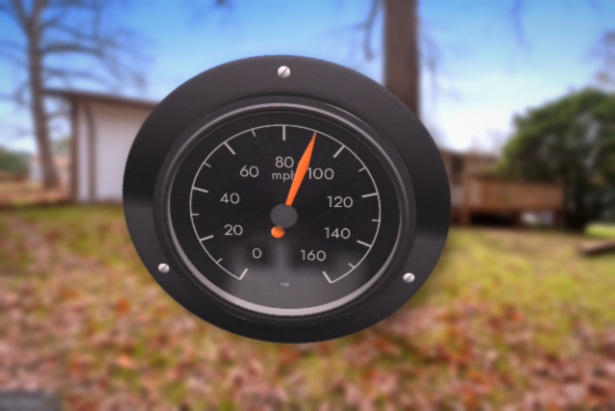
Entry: 90
